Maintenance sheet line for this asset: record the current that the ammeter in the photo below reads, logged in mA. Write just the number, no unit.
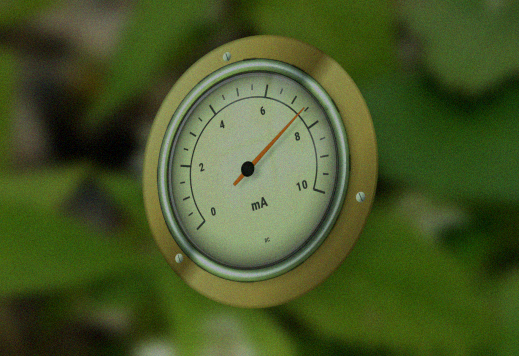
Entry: 7.5
